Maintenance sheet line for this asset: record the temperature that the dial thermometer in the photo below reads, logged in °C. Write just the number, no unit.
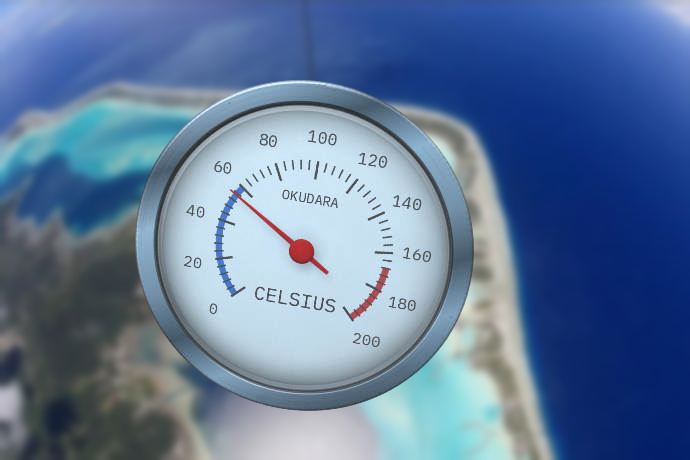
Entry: 56
